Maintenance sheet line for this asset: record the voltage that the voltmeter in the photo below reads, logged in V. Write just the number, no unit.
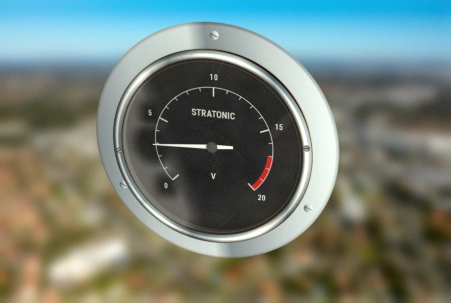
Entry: 3
